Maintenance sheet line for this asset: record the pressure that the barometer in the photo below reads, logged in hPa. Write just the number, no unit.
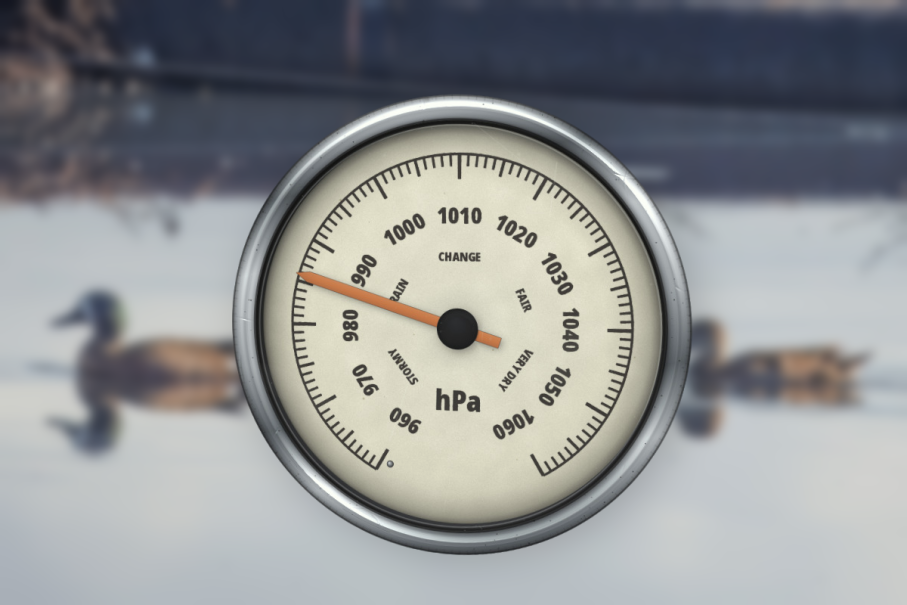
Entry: 986
